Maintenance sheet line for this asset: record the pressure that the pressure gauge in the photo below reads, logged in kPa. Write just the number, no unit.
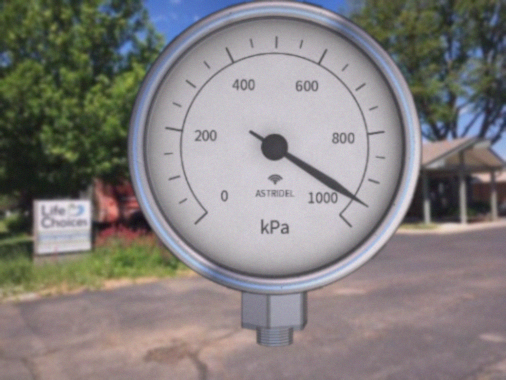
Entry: 950
